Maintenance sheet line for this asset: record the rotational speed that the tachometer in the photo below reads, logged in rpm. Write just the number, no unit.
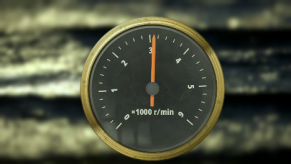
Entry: 3100
